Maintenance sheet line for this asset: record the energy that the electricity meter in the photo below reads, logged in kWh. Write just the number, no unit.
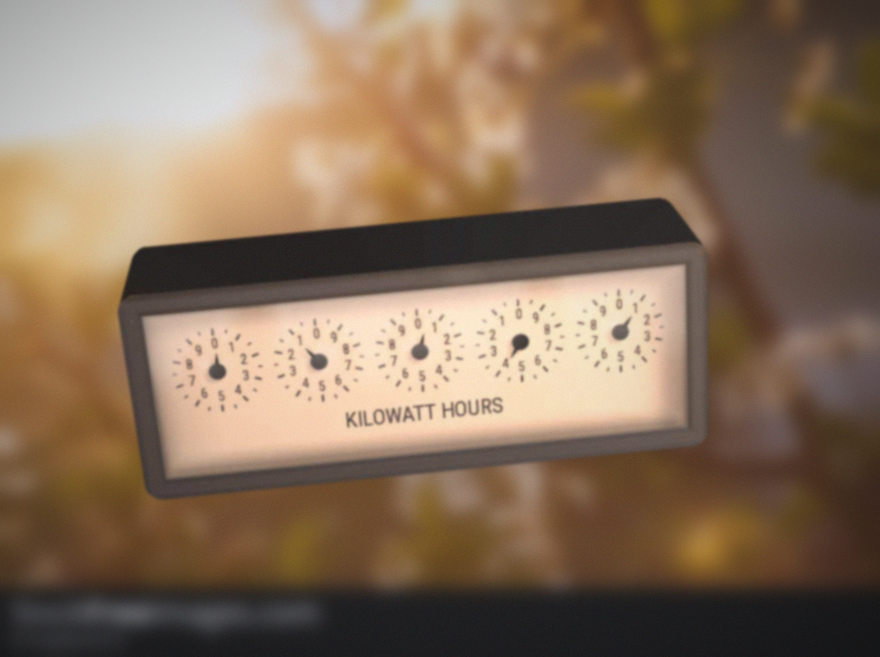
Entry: 1041
